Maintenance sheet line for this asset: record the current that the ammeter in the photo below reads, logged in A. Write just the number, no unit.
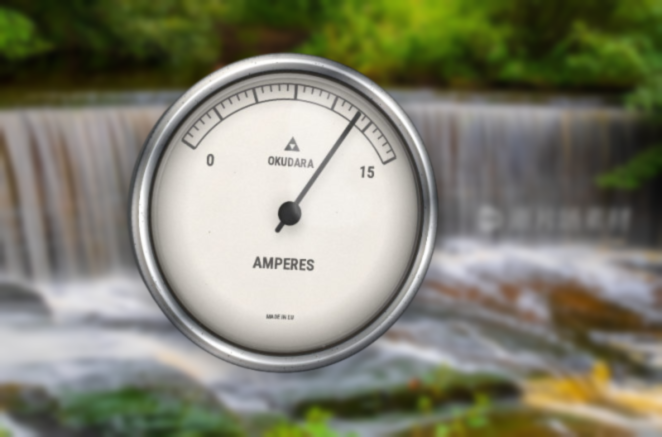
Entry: 11.5
